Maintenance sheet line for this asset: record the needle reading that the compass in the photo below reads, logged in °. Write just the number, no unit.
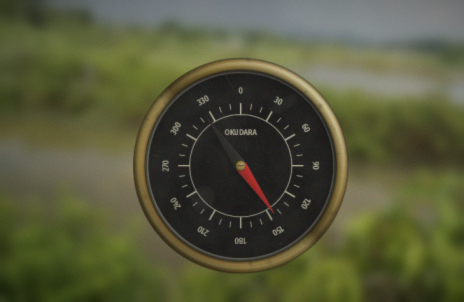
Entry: 145
